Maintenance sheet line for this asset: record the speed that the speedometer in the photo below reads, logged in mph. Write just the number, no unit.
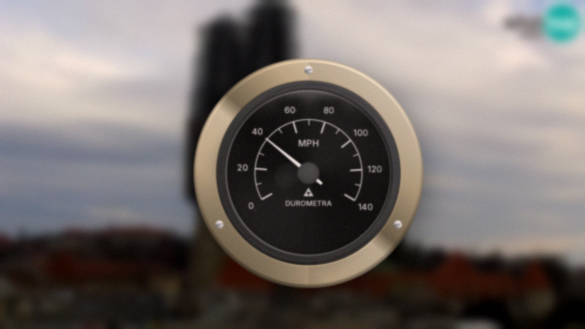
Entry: 40
